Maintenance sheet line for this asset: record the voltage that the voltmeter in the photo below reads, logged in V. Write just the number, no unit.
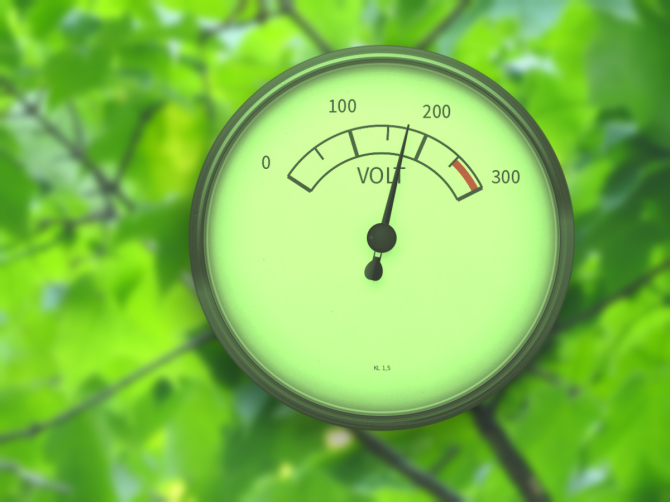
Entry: 175
